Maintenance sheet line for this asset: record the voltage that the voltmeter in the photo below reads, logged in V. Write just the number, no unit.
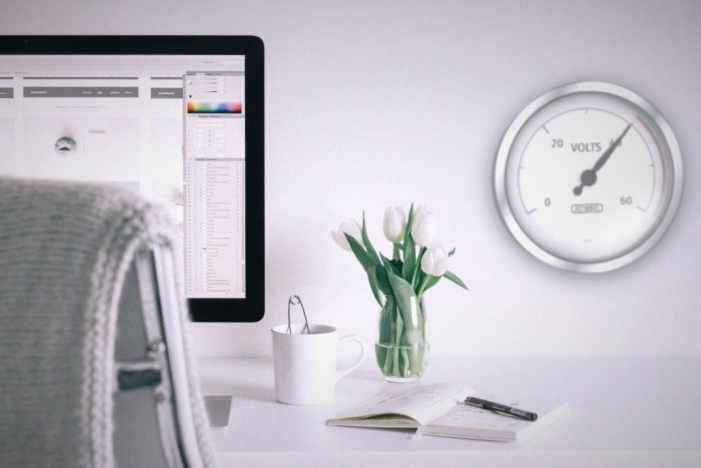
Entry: 40
